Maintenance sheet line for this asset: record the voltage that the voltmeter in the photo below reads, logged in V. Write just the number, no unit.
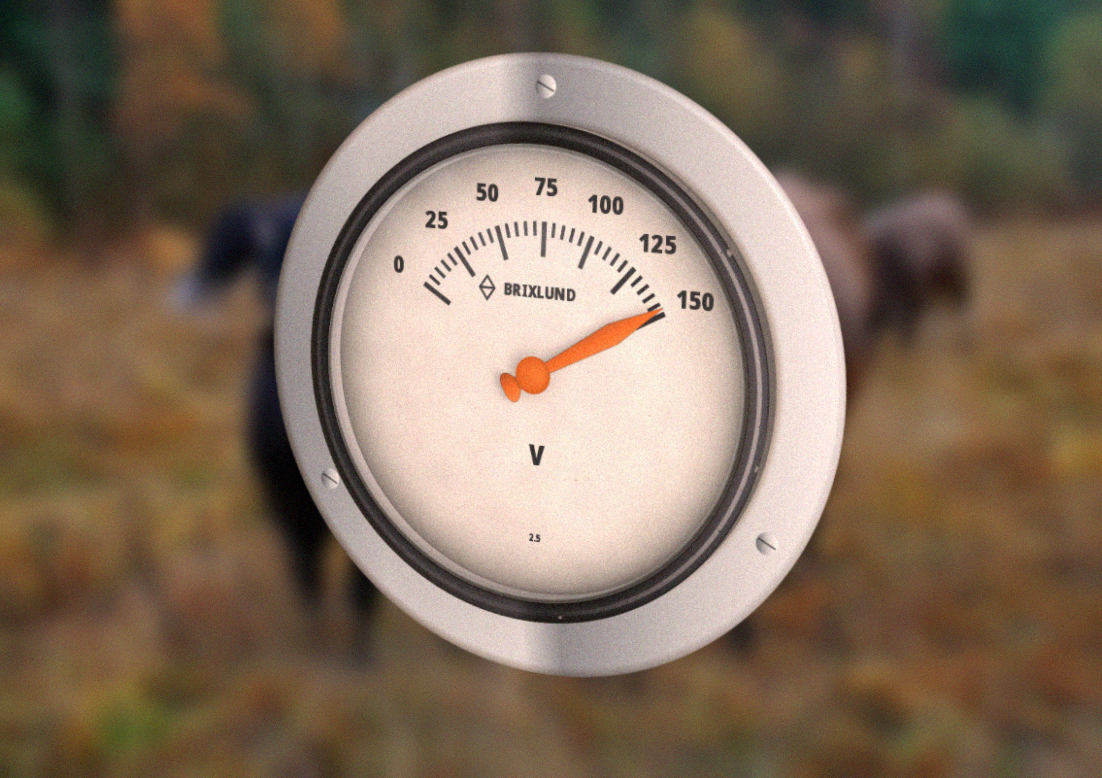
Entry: 147.5
